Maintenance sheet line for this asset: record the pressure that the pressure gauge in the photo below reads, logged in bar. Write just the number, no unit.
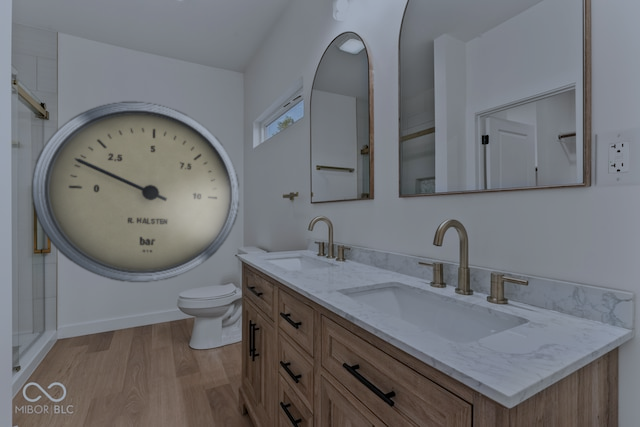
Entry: 1.25
